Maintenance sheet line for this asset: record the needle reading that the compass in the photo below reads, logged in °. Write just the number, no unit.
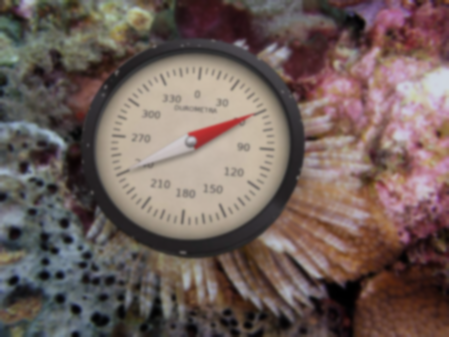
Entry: 60
